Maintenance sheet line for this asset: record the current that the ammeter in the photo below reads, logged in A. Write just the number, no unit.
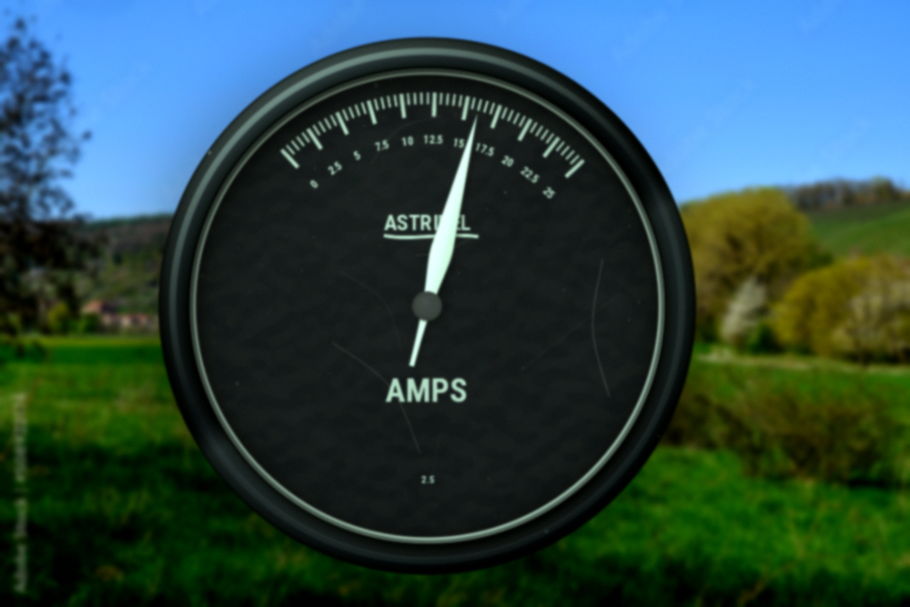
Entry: 16
